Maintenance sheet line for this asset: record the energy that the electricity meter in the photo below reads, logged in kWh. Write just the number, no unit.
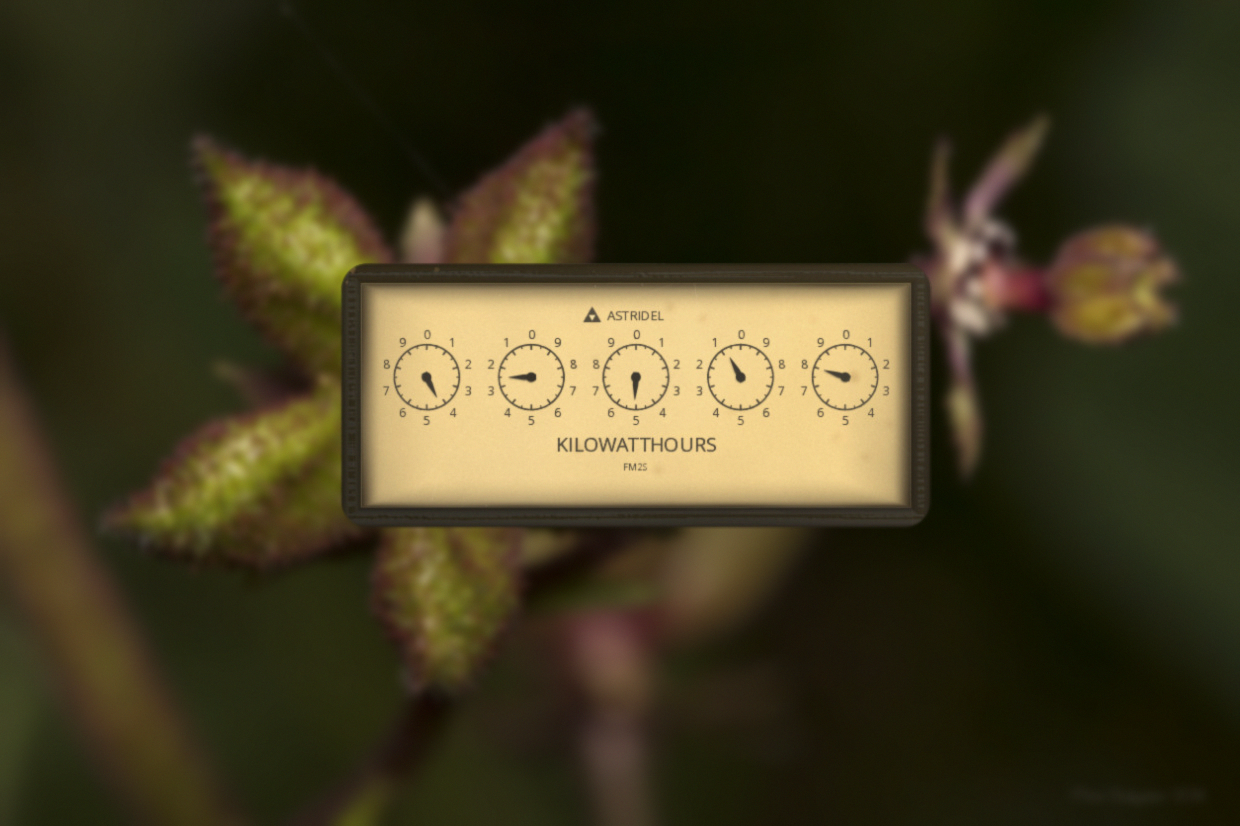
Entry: 42508
